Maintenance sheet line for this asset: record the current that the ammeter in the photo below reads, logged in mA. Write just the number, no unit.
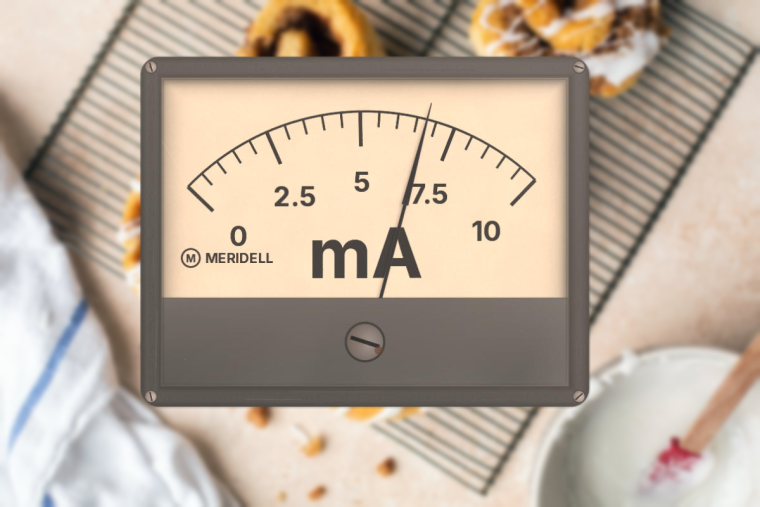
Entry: 6.75
